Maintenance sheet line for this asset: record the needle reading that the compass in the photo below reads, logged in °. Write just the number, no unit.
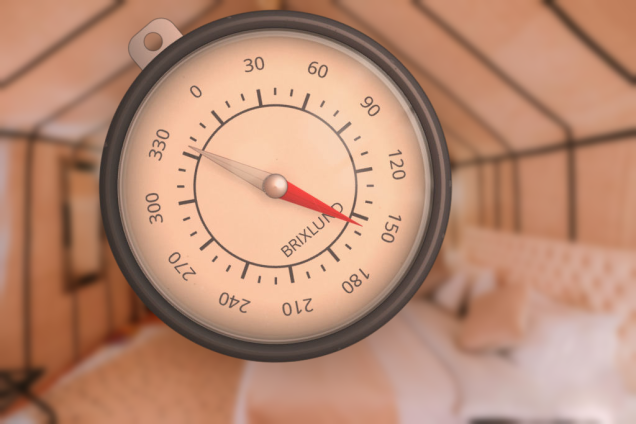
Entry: 155
